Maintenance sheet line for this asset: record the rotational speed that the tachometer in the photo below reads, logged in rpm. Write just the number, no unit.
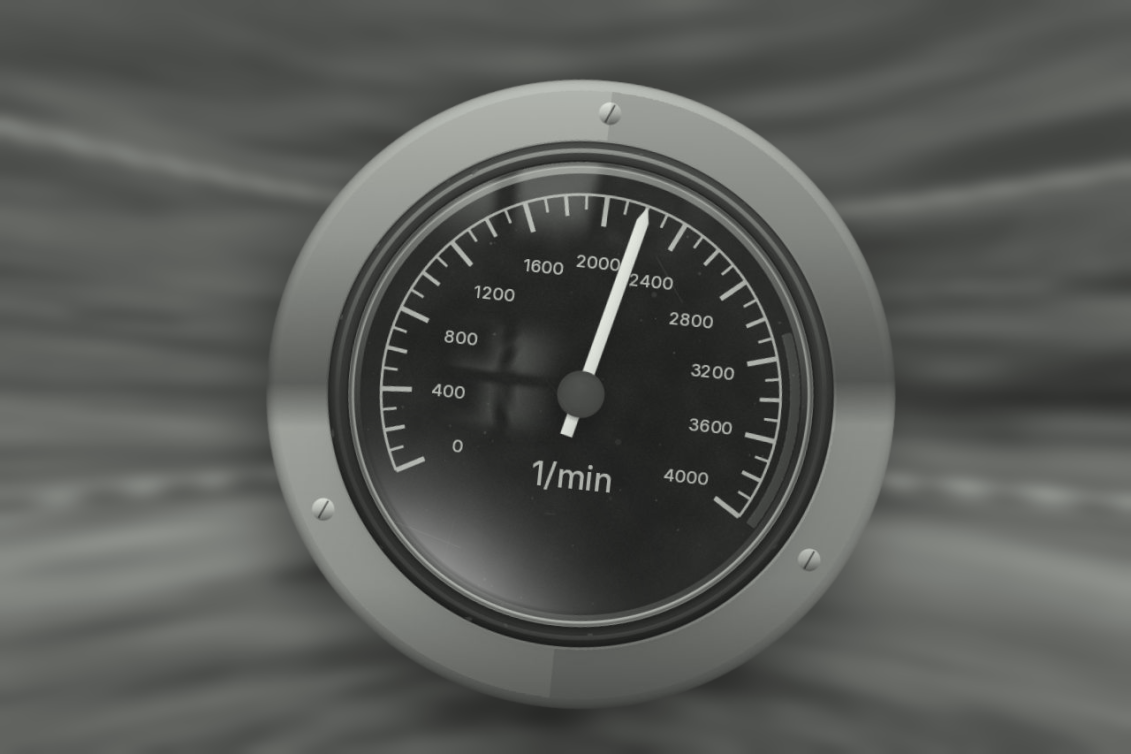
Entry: 2200
